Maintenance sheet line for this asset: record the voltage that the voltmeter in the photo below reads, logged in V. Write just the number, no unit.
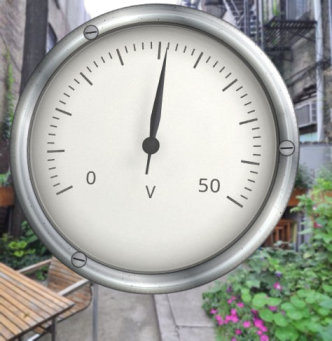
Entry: 26
